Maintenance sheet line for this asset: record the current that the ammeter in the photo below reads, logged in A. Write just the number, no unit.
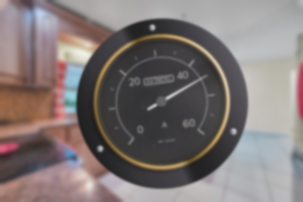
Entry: 45
